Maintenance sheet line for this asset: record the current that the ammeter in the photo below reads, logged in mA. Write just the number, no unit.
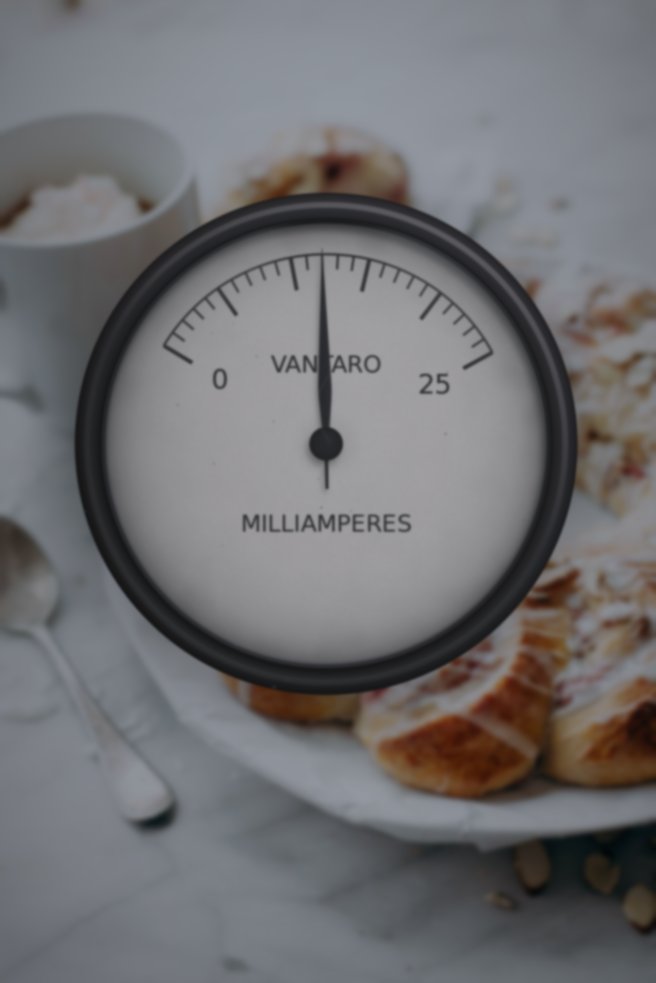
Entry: 12
